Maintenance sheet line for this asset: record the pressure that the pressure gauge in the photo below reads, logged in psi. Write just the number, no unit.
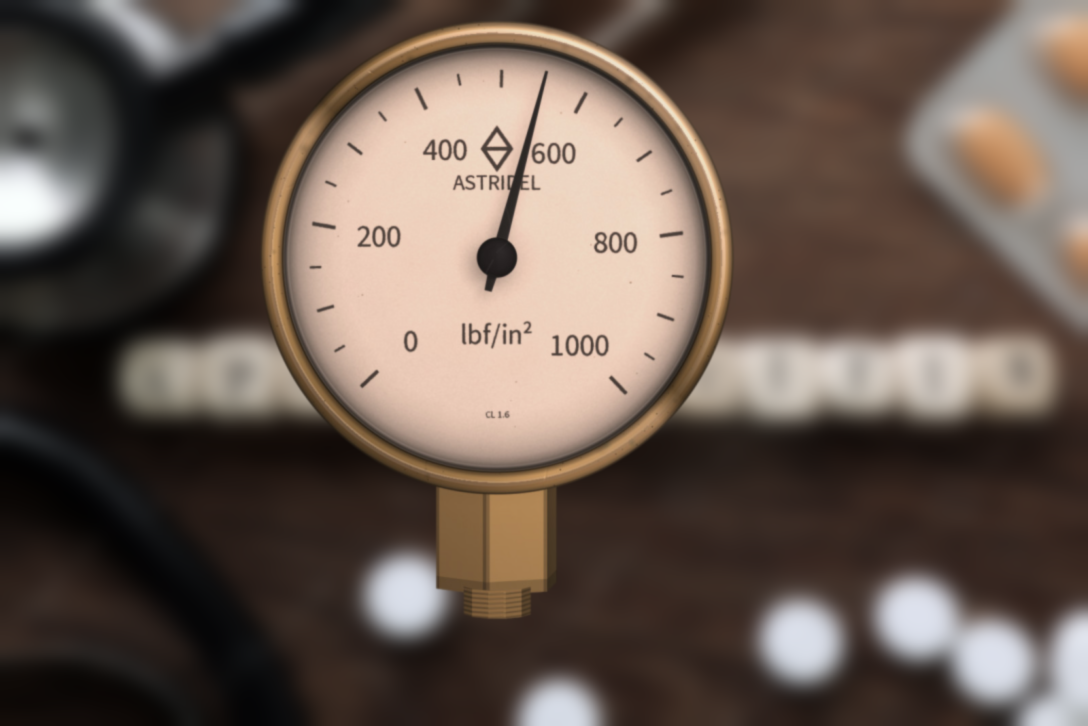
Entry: 550
